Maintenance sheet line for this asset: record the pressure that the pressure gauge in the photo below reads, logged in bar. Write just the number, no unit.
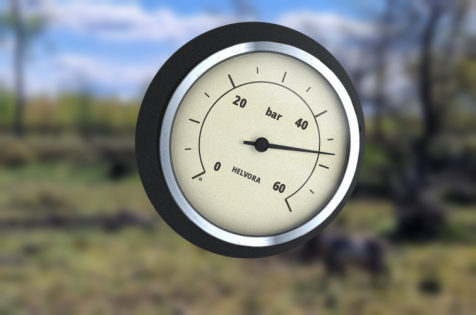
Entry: 47.5
